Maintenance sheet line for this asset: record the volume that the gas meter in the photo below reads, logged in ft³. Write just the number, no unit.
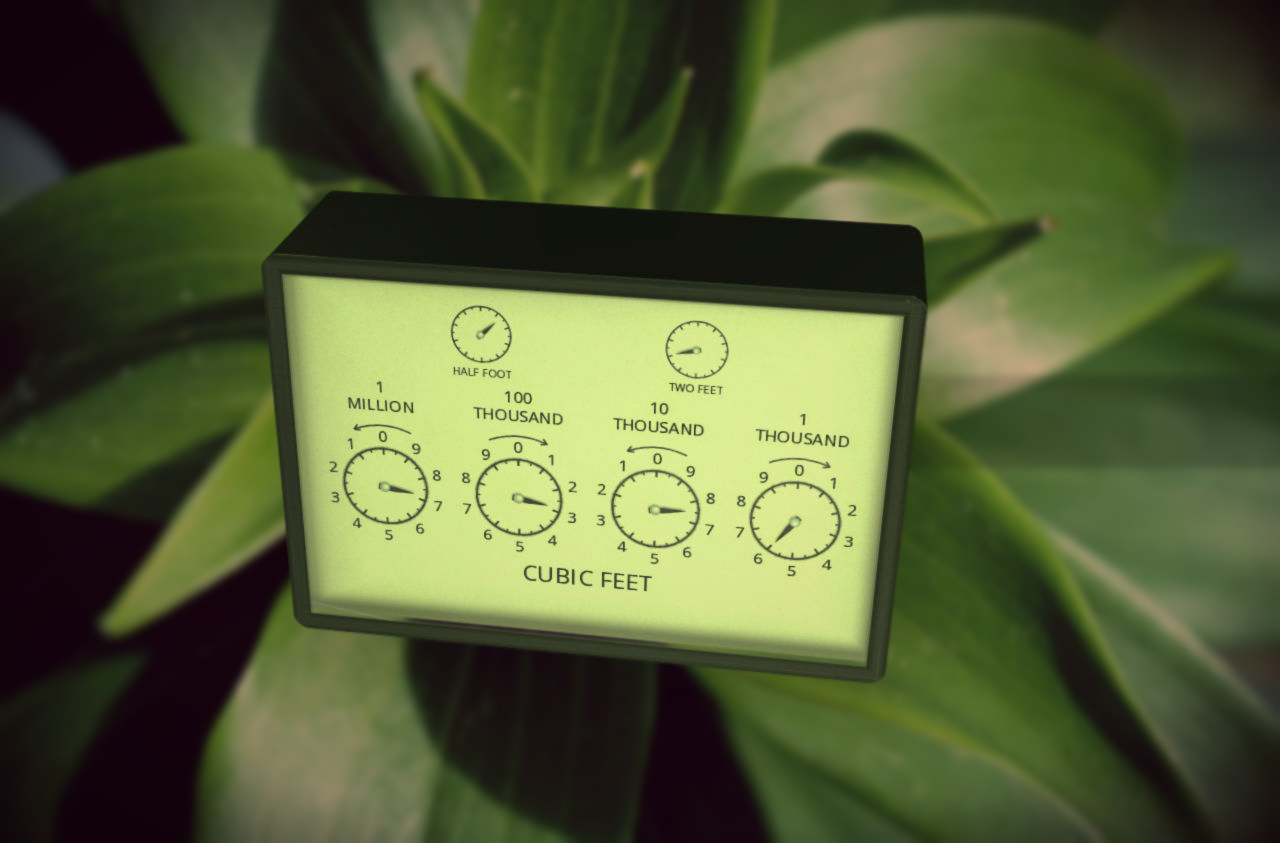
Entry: 727600
